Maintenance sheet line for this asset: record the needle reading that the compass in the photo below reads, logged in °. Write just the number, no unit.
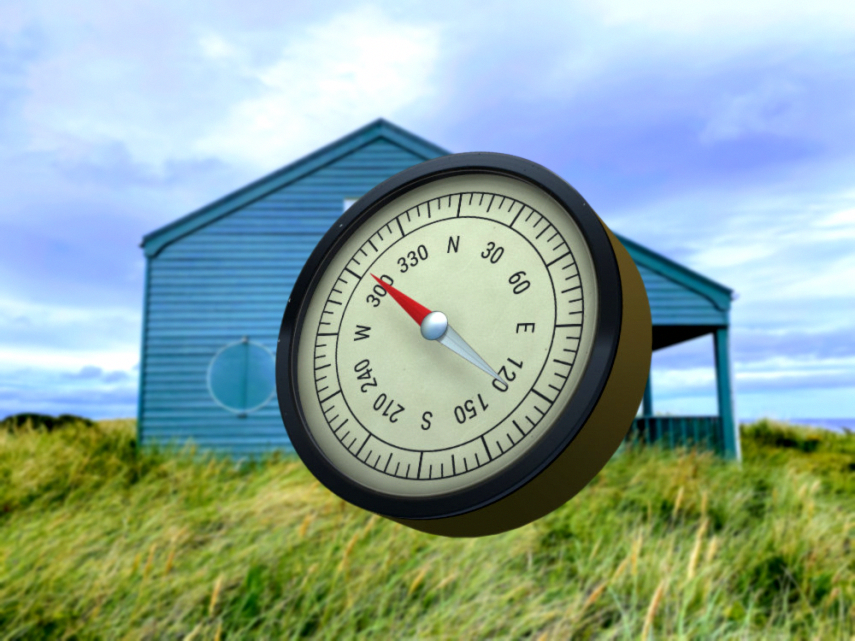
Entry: 305
